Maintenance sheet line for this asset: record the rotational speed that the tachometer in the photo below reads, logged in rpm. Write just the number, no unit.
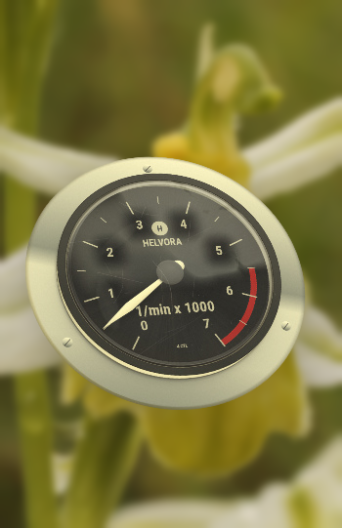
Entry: 500
